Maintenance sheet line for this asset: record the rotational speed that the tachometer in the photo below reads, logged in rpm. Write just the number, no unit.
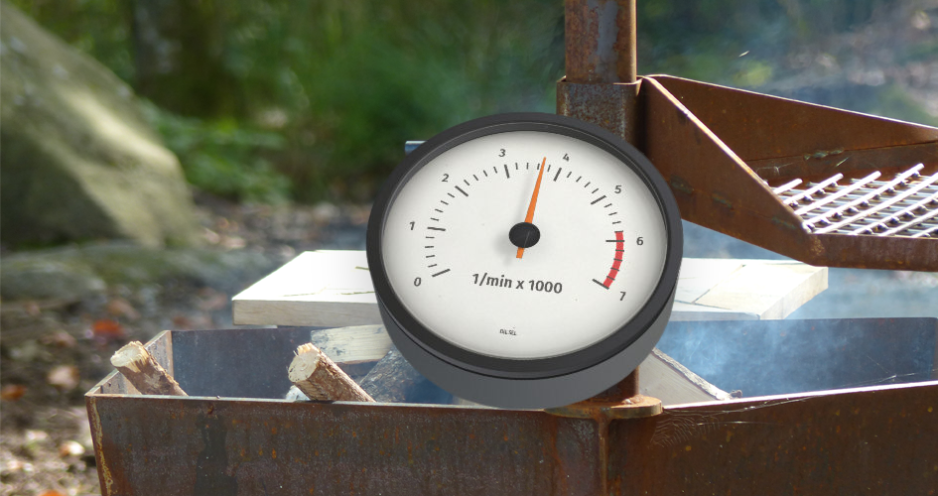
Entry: 3700
